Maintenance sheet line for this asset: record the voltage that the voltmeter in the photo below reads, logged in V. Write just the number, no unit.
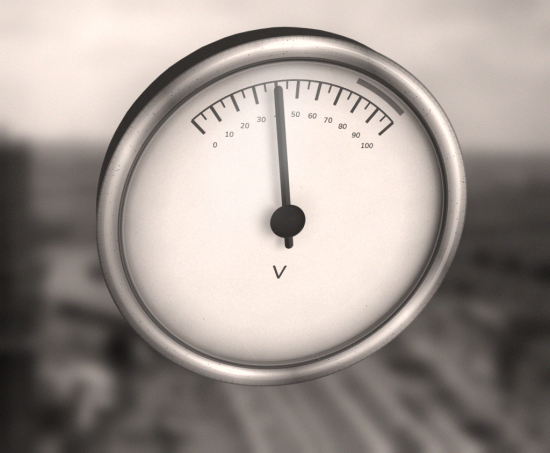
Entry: 40
